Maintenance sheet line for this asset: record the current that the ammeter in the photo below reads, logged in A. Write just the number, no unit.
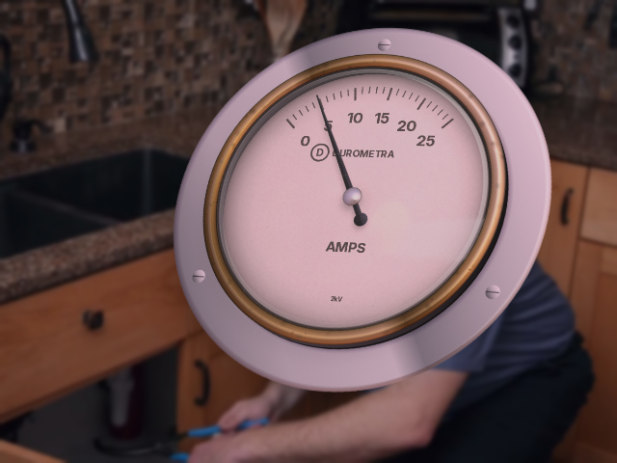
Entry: 5
